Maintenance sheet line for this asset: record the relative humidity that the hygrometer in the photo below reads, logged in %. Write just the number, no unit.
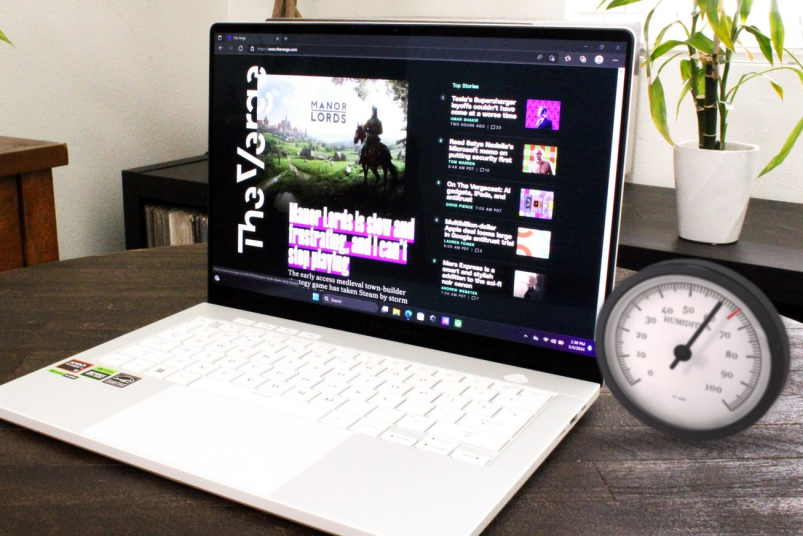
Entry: 60
